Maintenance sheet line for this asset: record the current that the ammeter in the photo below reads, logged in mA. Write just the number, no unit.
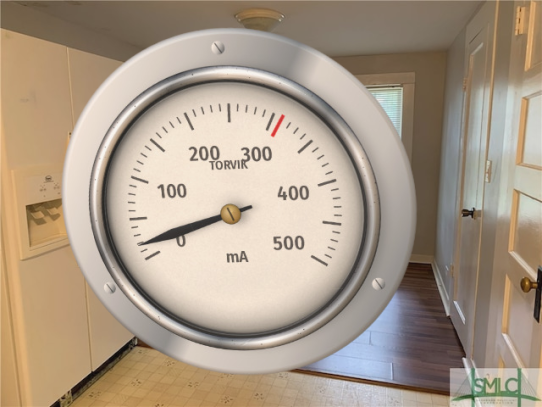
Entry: 20
